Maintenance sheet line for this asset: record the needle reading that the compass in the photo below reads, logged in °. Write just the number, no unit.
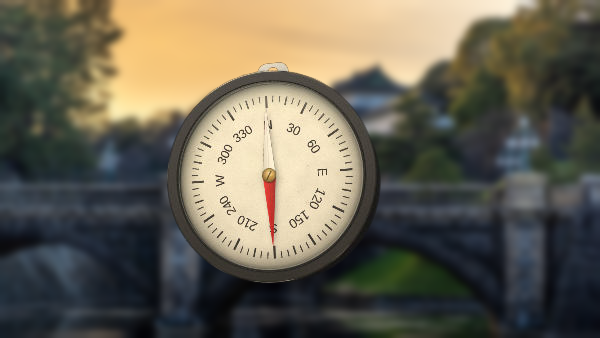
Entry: 180
